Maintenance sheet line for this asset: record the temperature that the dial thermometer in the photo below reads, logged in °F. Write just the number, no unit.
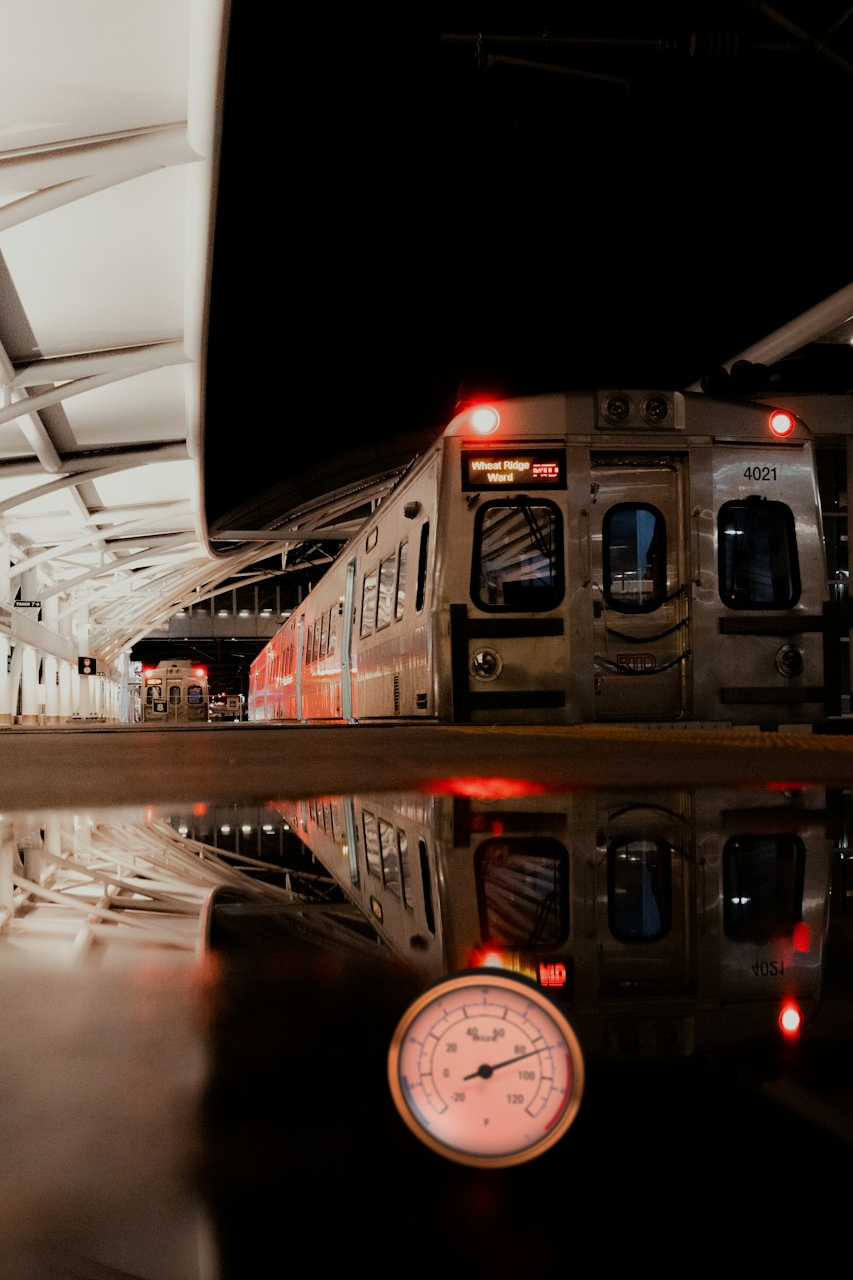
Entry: 85
